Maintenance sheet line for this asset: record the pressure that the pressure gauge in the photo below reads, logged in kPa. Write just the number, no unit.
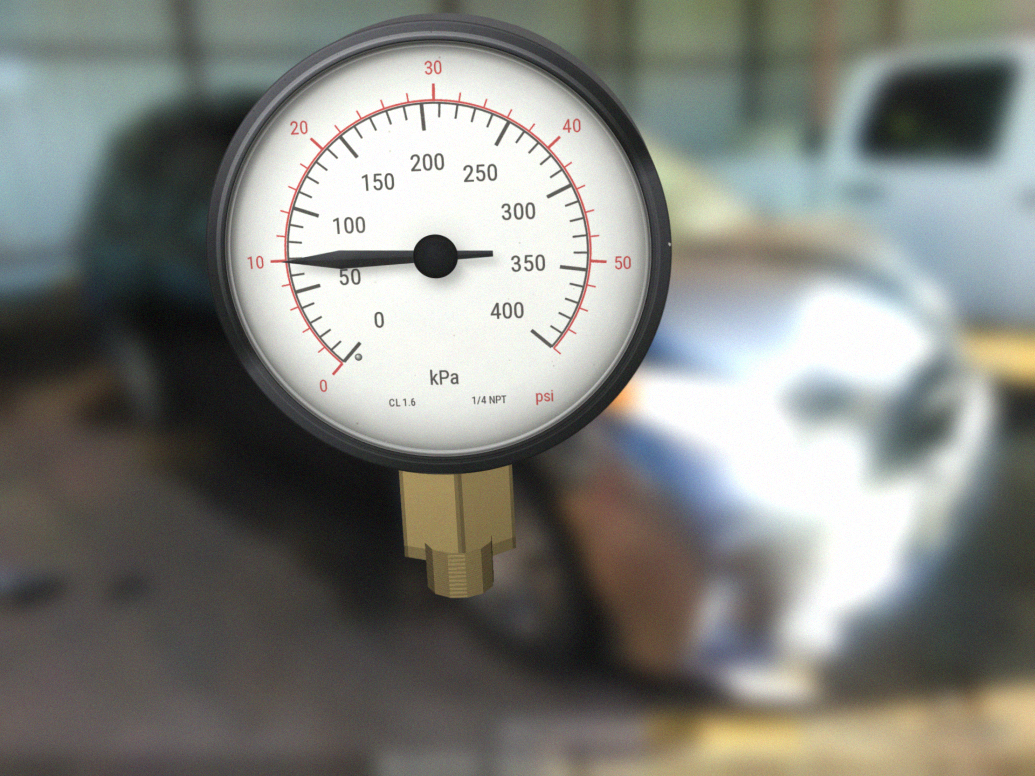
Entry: 70
